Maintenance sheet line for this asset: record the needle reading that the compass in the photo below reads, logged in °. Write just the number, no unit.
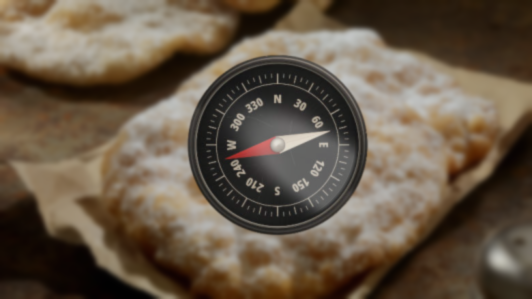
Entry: 255
